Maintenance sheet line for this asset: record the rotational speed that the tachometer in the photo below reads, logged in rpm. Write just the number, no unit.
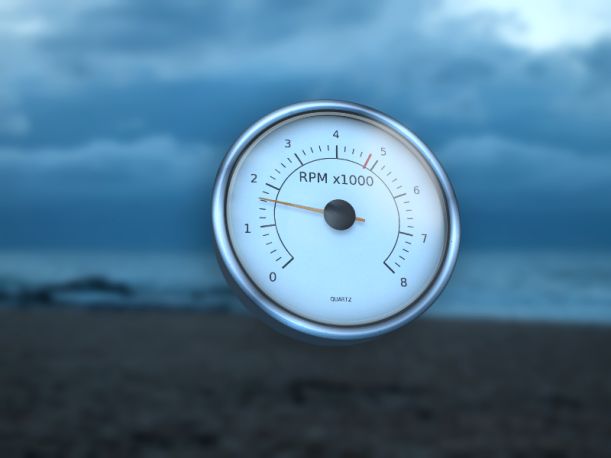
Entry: 1600
